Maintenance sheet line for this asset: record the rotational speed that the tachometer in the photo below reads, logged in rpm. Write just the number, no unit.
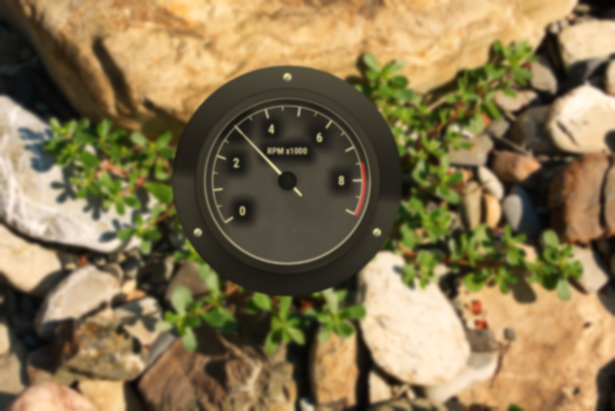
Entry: 3000
